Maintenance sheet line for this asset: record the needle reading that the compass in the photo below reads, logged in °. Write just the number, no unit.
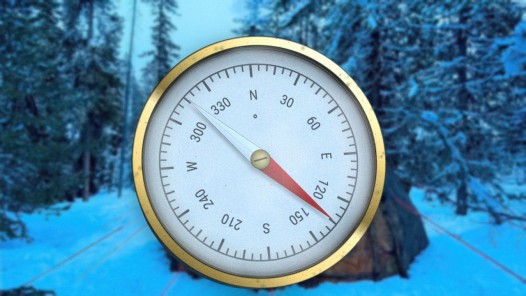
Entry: 135
